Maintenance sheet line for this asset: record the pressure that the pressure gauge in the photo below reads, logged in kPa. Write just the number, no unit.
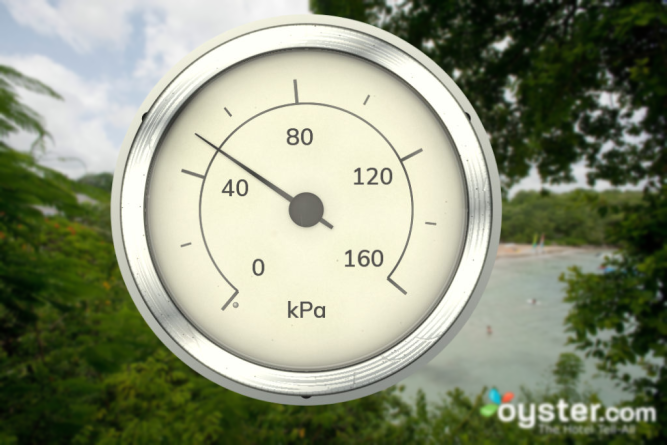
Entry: 50
